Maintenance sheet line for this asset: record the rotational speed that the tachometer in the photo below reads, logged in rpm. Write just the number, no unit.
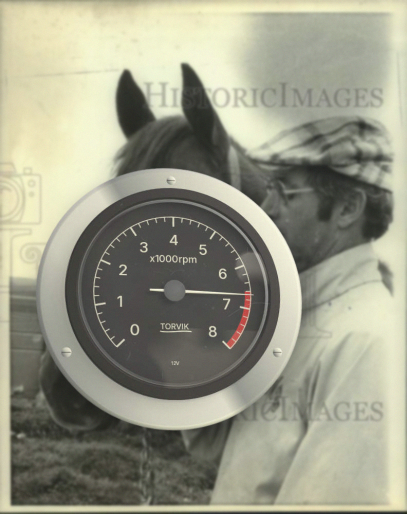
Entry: 6700
